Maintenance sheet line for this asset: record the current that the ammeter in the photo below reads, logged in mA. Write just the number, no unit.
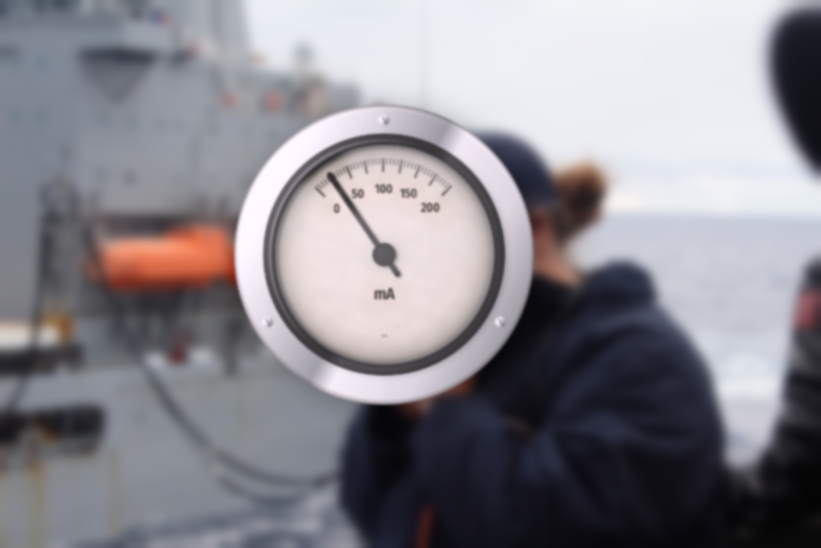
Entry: 25
